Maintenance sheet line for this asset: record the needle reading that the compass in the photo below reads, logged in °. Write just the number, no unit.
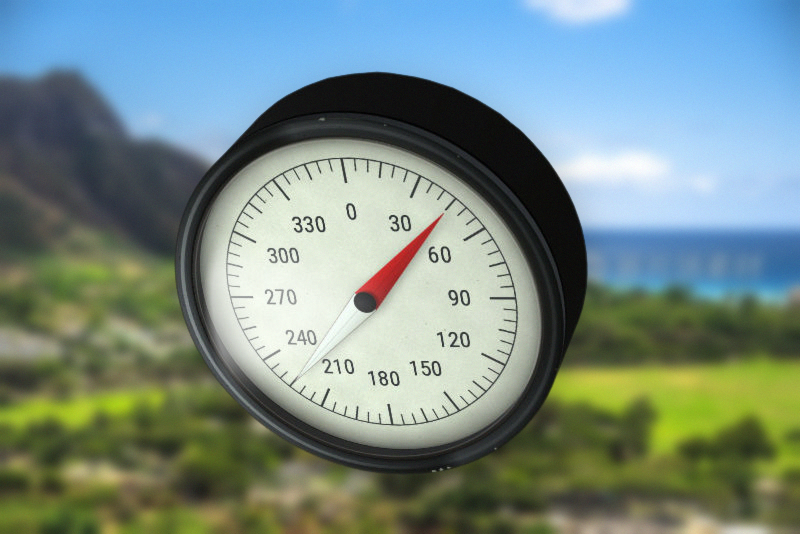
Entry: 45
